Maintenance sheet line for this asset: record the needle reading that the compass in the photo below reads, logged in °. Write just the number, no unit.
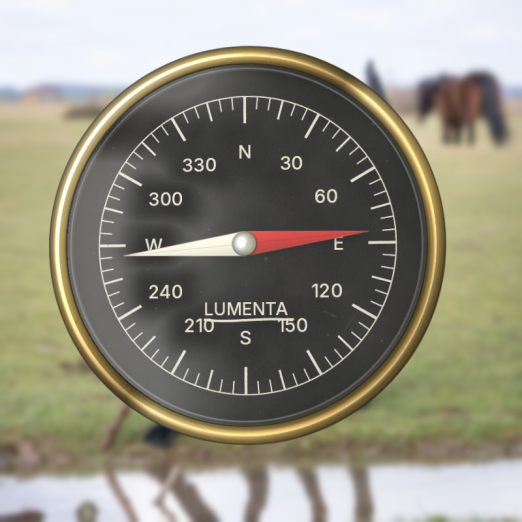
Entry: 85
